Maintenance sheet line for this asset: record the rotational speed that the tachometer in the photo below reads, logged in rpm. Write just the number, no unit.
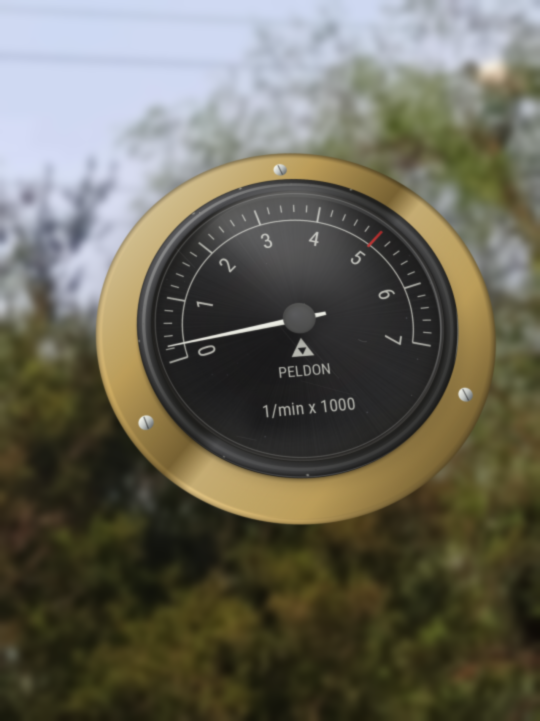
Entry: 200
